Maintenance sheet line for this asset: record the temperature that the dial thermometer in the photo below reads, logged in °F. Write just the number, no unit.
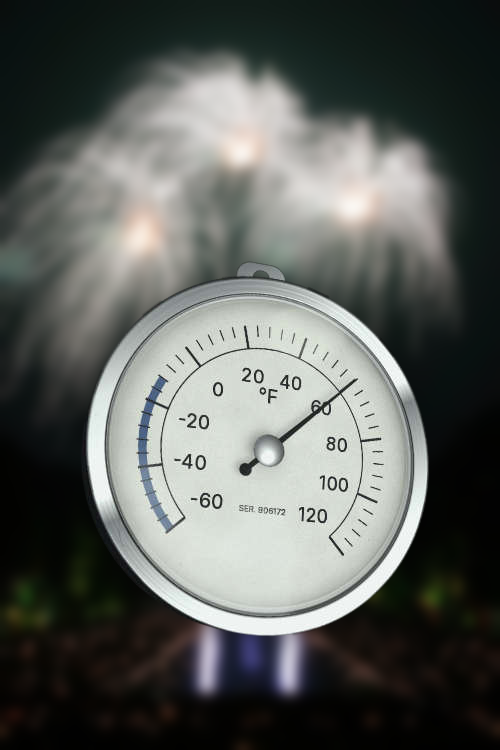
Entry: 60
